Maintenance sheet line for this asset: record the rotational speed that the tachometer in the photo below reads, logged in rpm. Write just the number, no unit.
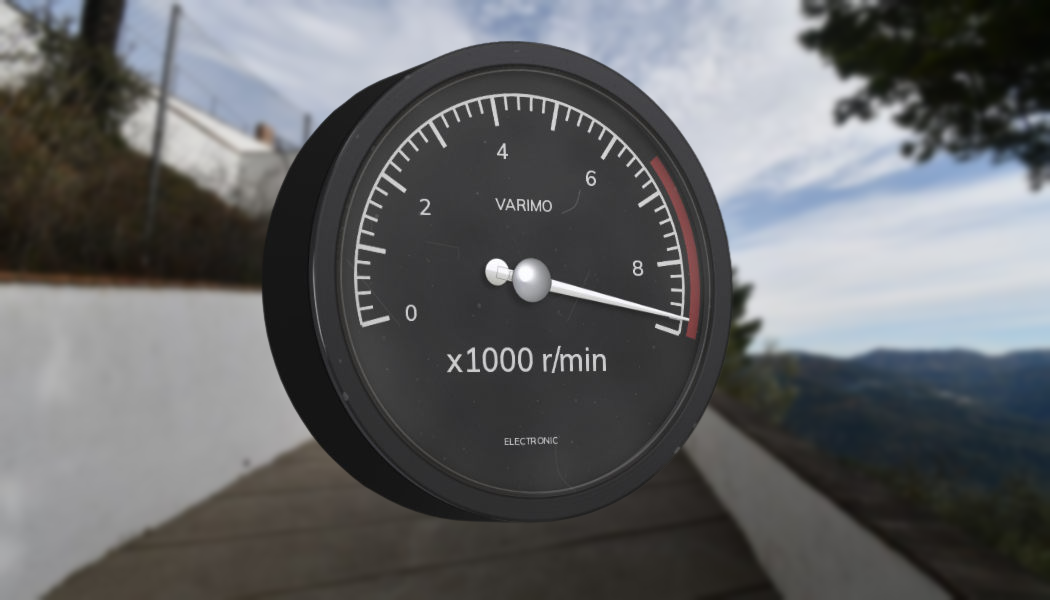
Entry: 8800
